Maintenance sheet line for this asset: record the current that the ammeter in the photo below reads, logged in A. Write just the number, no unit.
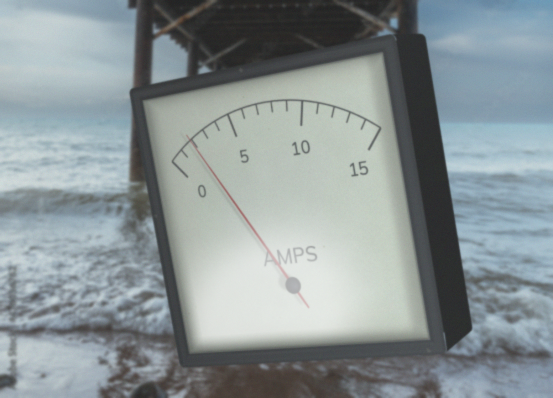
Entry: 2
